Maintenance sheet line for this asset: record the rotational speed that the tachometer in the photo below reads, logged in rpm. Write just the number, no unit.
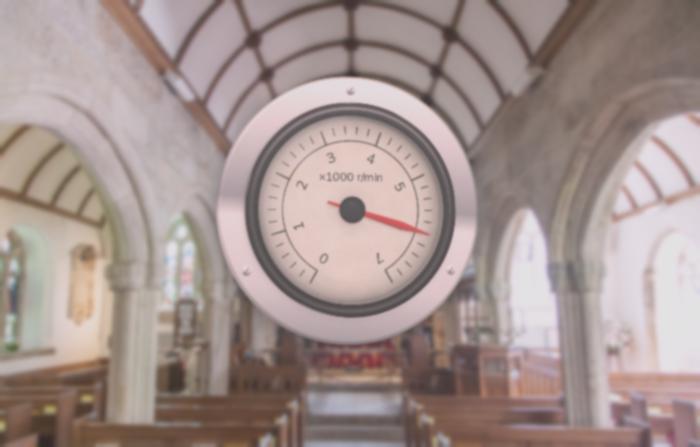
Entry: 6000
